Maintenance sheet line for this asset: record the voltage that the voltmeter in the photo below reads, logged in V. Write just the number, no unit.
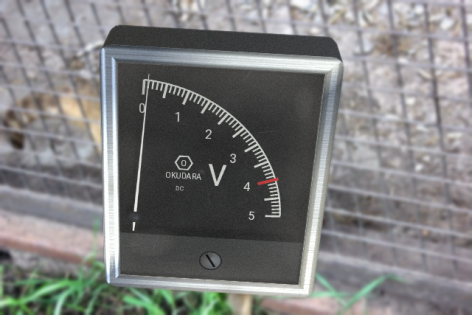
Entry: 0.1
